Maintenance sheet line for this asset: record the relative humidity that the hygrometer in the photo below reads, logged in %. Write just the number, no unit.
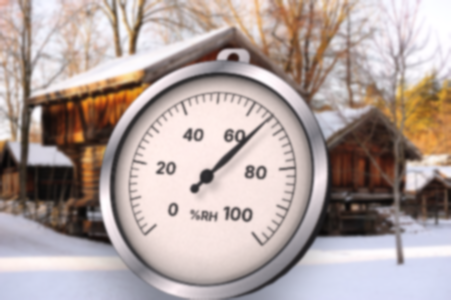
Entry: 66
